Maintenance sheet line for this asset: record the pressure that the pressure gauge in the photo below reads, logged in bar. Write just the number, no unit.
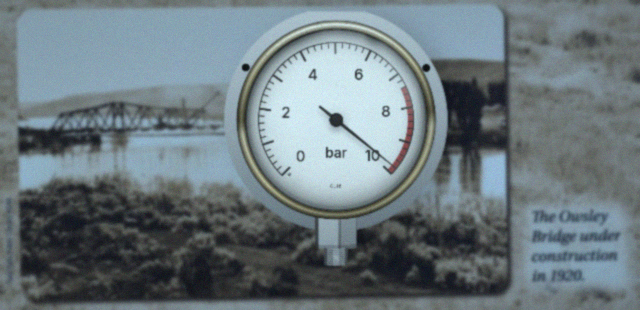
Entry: 9.8
